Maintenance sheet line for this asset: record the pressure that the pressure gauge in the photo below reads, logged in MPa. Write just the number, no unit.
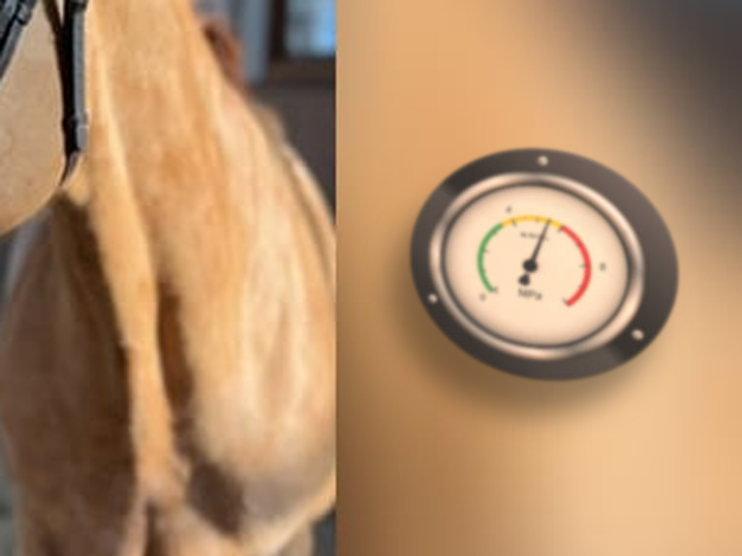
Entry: 5.5
